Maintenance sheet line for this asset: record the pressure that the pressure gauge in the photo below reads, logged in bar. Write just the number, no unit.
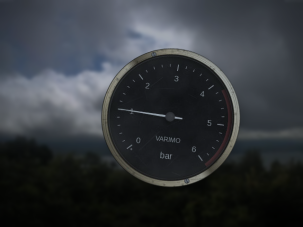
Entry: 1
